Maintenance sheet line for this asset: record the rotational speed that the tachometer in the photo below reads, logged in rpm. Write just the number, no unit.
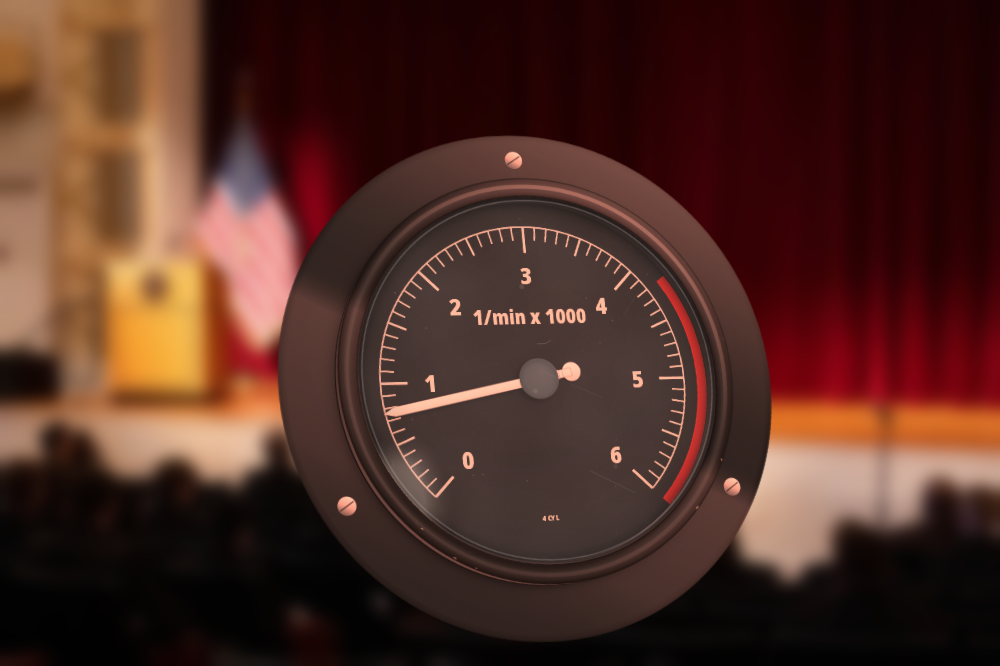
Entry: 750
